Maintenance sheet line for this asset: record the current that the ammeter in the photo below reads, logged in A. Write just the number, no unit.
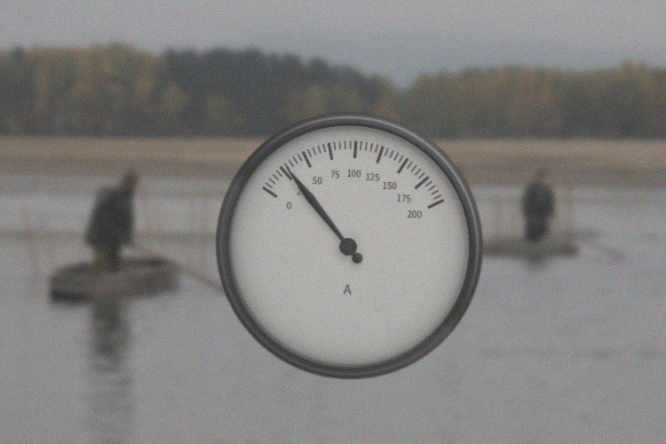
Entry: 30
